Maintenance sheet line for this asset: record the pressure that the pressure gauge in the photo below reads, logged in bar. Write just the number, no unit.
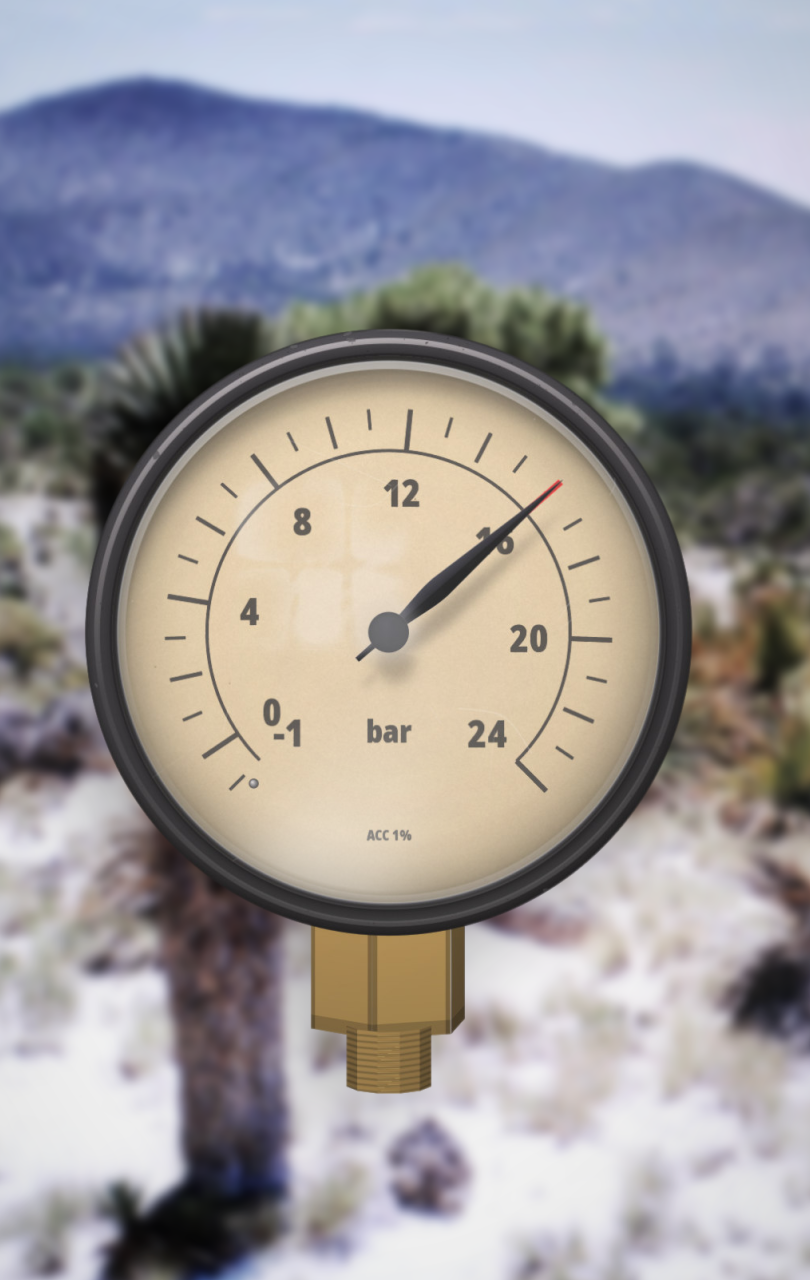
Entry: 16
